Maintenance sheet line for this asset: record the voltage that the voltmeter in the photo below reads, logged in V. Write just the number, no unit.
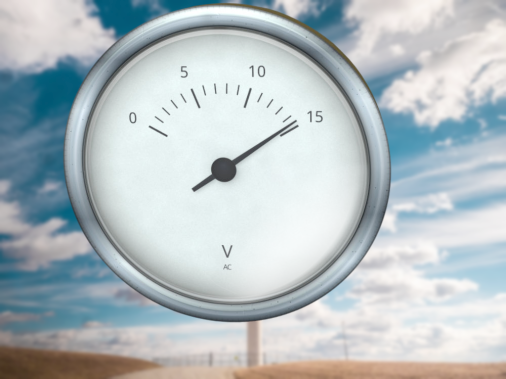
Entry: 14.5
